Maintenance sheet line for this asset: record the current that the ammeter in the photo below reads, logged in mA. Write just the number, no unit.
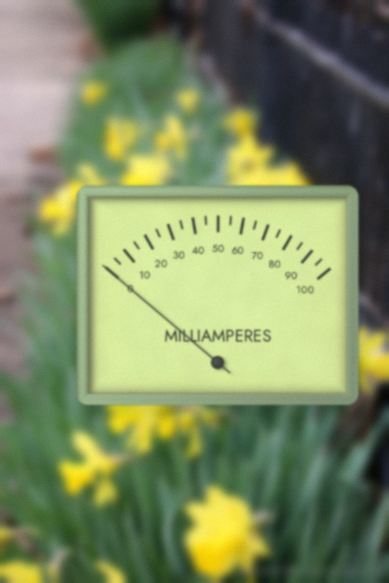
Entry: 0
